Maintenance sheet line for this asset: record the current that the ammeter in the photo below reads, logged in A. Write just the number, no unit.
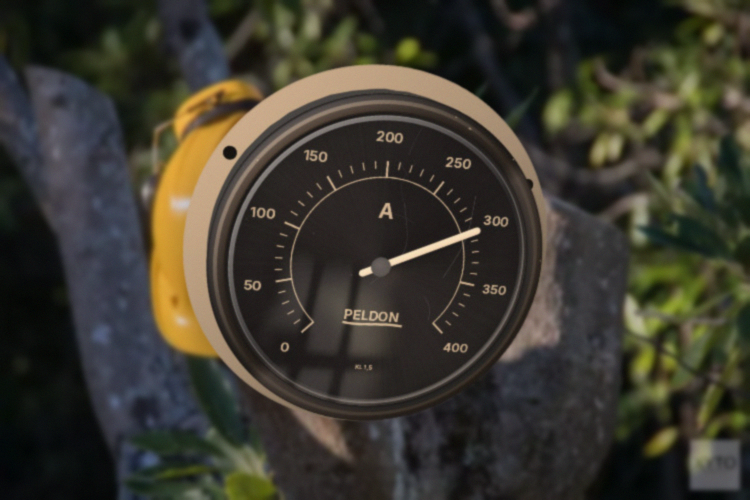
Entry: 300
